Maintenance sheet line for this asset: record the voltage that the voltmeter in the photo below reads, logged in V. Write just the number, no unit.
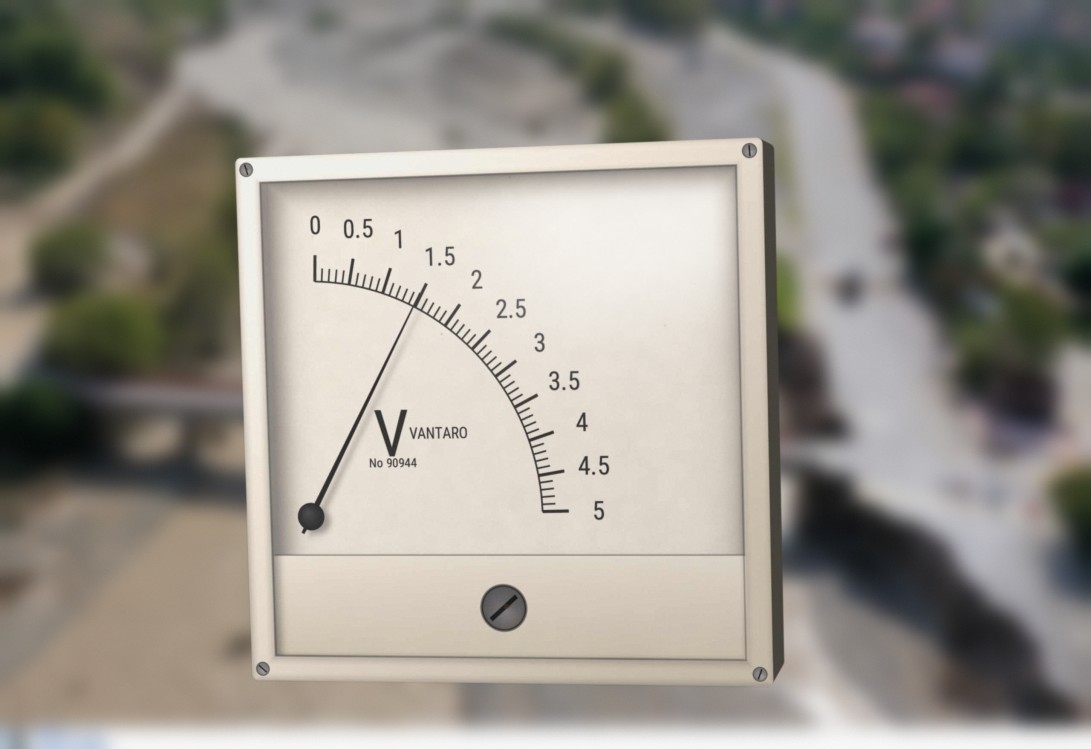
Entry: 1.5
